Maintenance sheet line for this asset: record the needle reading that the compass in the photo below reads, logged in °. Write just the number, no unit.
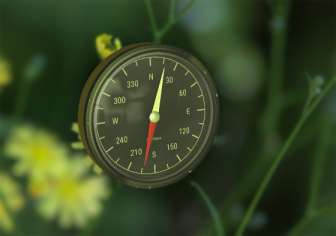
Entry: 195
